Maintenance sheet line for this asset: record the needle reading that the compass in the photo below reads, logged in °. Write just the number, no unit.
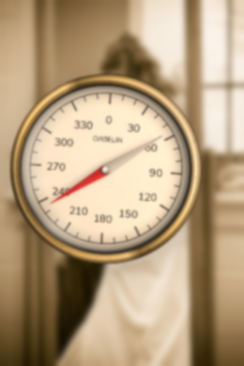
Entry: 235
